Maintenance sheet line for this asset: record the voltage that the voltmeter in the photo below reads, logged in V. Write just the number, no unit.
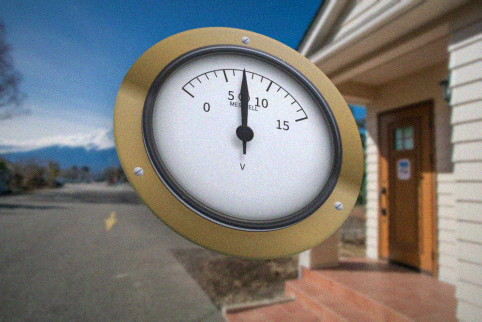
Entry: 7
